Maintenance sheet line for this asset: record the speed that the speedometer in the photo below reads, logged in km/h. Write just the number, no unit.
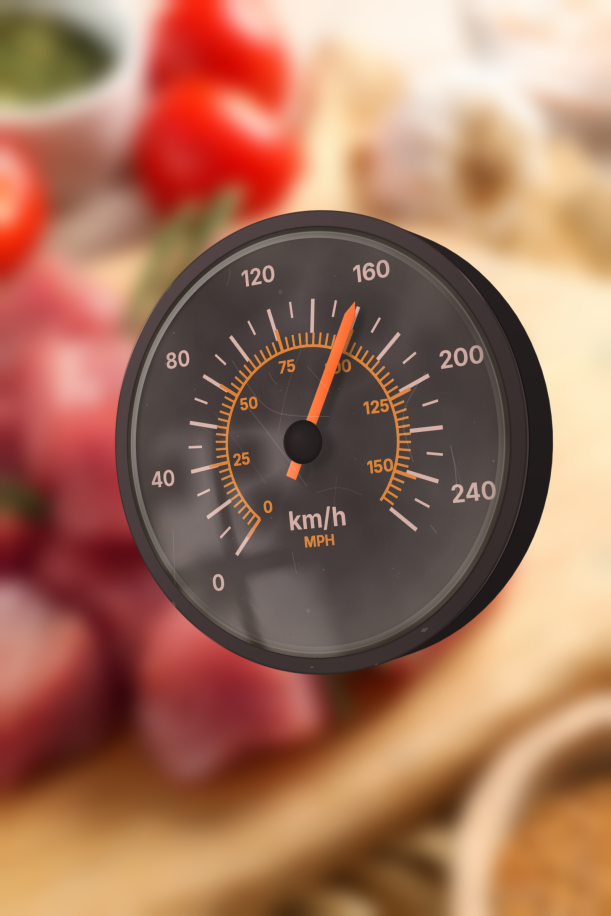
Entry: 160
